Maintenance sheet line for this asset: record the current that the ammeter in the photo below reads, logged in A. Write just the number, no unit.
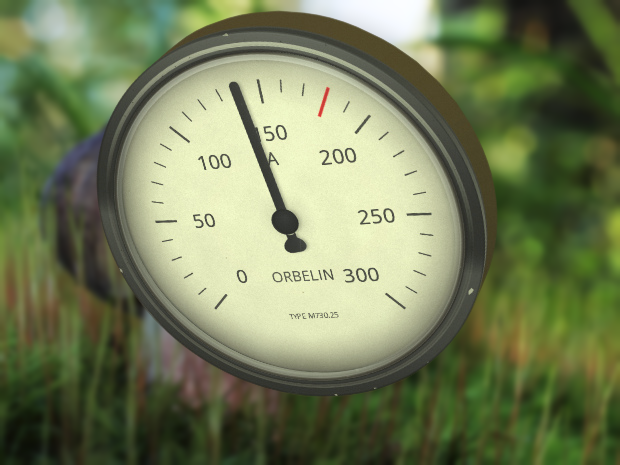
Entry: 140
